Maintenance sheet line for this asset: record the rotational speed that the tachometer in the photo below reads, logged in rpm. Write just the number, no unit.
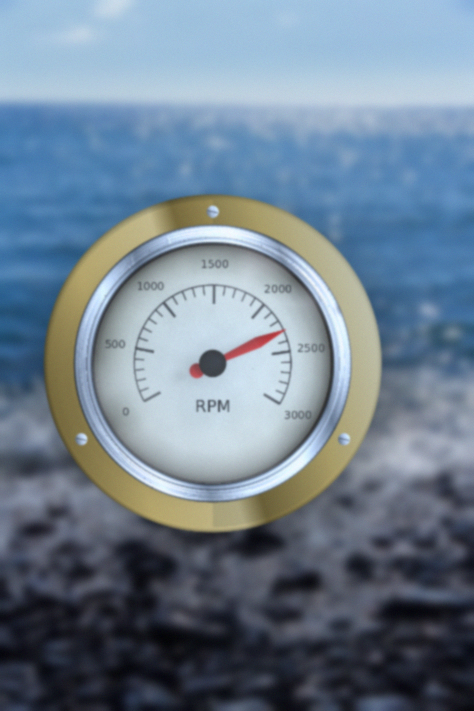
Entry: 2300
